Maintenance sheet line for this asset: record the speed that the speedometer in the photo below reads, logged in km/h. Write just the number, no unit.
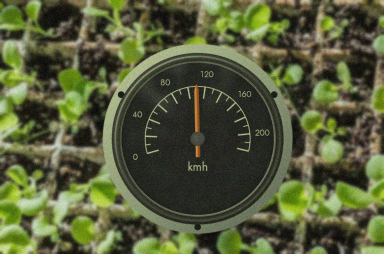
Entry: 110
